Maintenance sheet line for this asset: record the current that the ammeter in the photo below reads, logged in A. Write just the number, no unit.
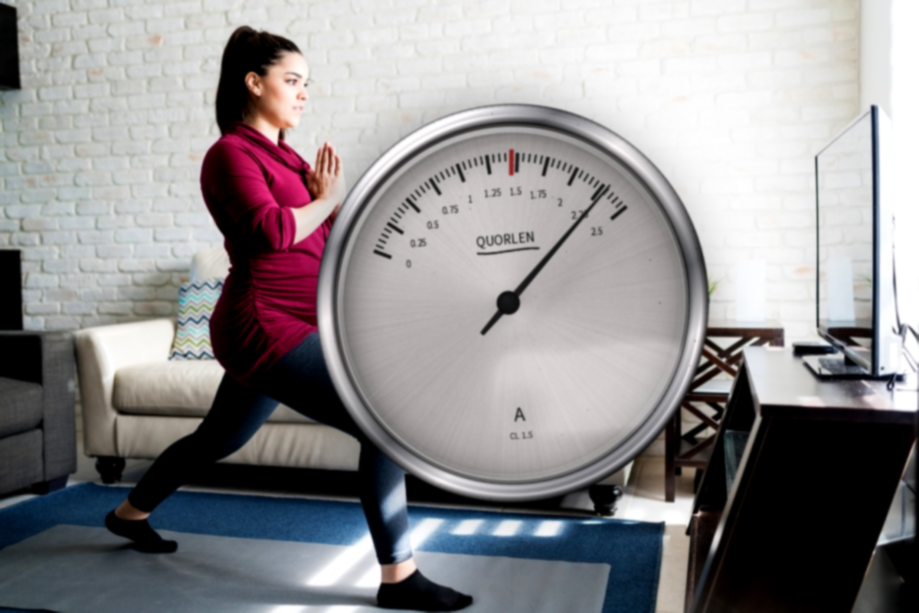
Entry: 2.3
